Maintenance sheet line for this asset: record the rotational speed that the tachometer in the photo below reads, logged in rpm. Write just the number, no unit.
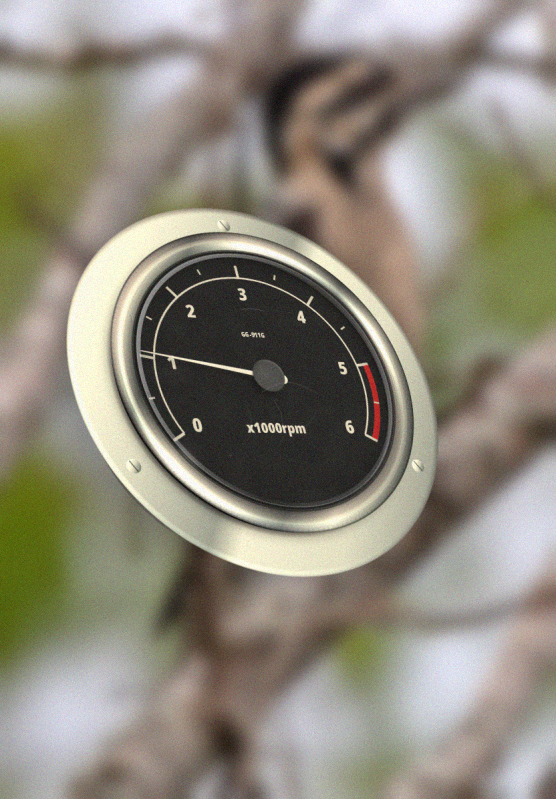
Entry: 1000
